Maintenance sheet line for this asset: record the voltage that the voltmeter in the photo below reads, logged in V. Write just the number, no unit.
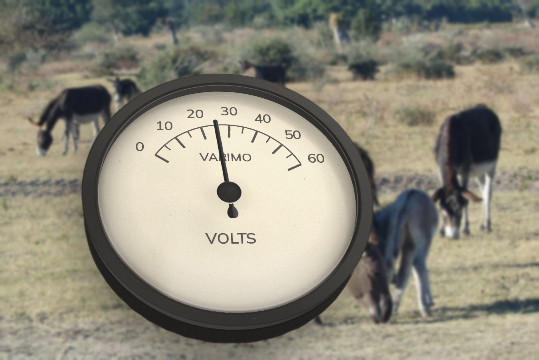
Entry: 25
